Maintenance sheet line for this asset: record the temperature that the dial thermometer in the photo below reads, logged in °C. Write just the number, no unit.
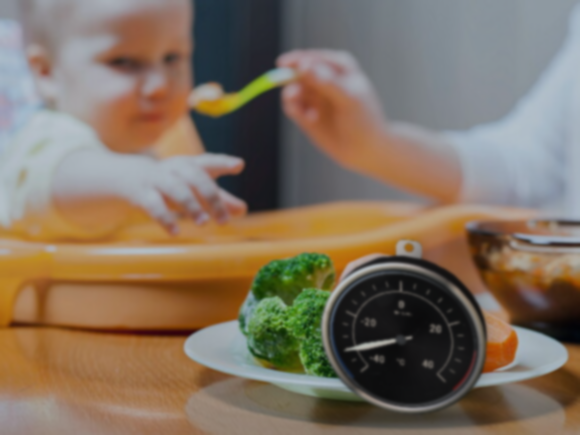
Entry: -32
